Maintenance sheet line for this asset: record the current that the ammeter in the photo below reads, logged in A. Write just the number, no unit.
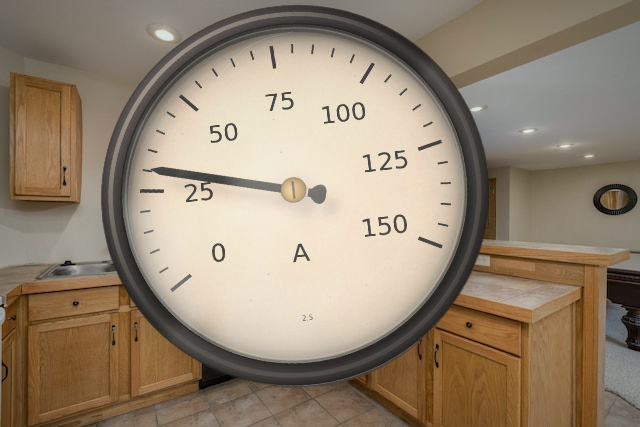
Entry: 30
